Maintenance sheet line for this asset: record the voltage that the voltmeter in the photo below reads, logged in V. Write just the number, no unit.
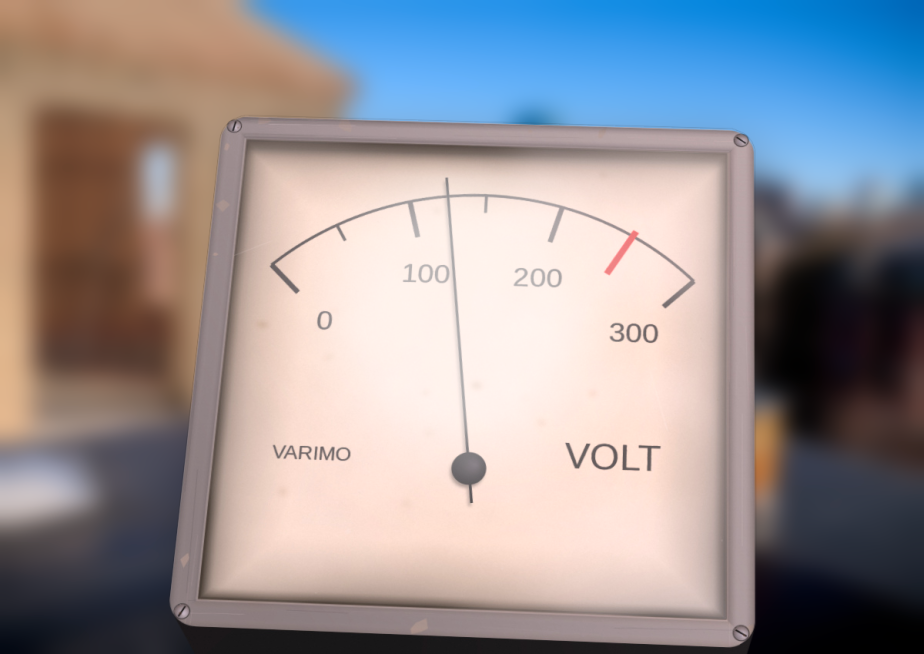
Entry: 125
